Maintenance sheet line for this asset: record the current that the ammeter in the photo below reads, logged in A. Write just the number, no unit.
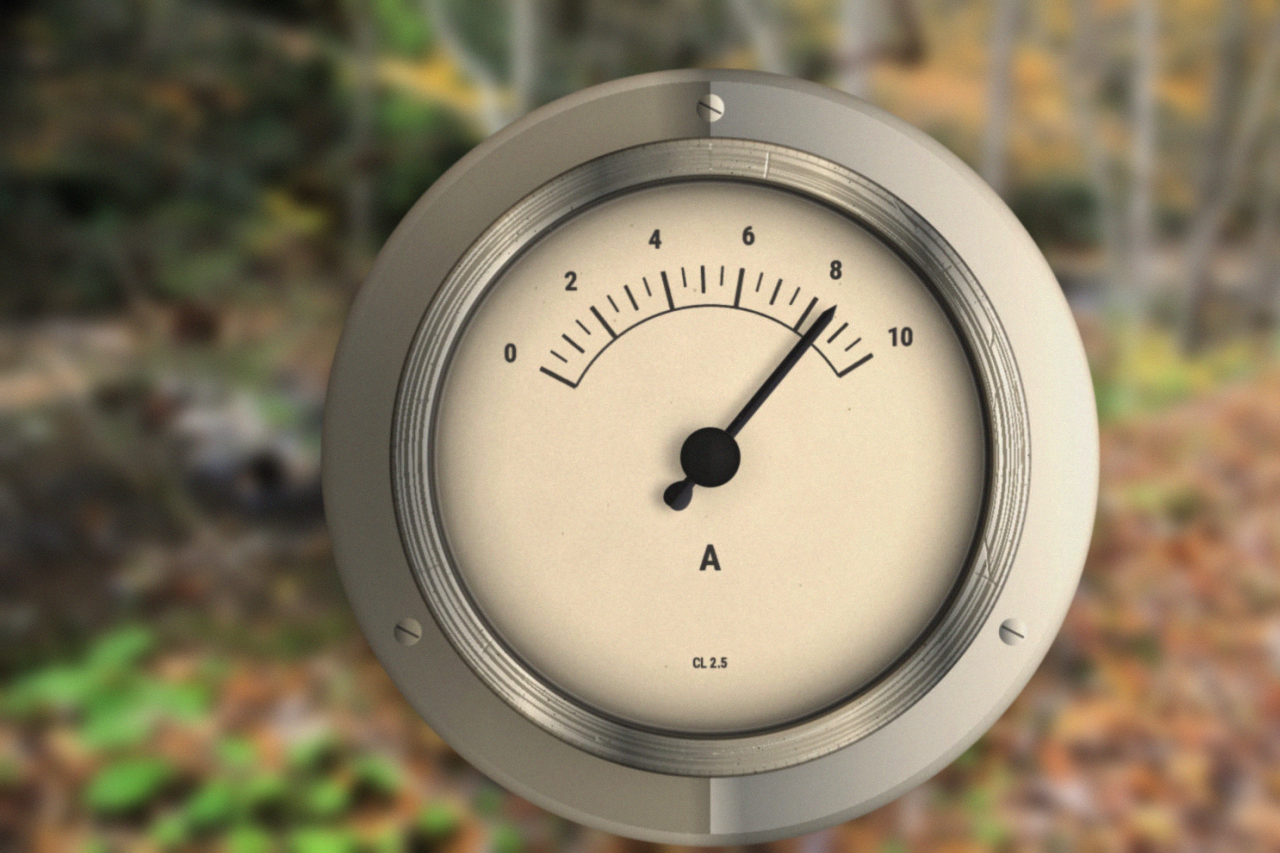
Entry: 8.5
